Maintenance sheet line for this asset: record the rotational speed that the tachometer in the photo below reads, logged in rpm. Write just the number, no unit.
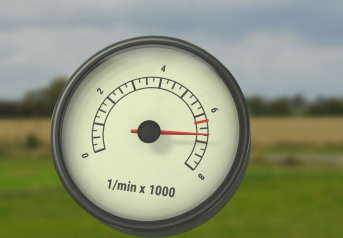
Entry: 6750
